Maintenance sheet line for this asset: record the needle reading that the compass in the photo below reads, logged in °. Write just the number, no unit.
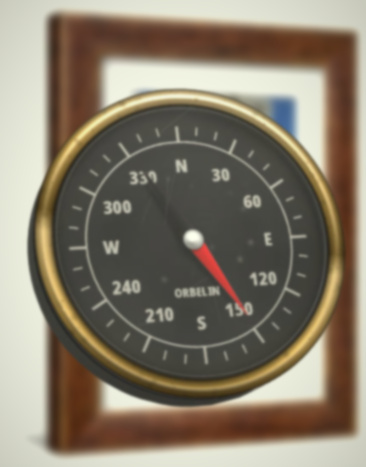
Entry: 150
